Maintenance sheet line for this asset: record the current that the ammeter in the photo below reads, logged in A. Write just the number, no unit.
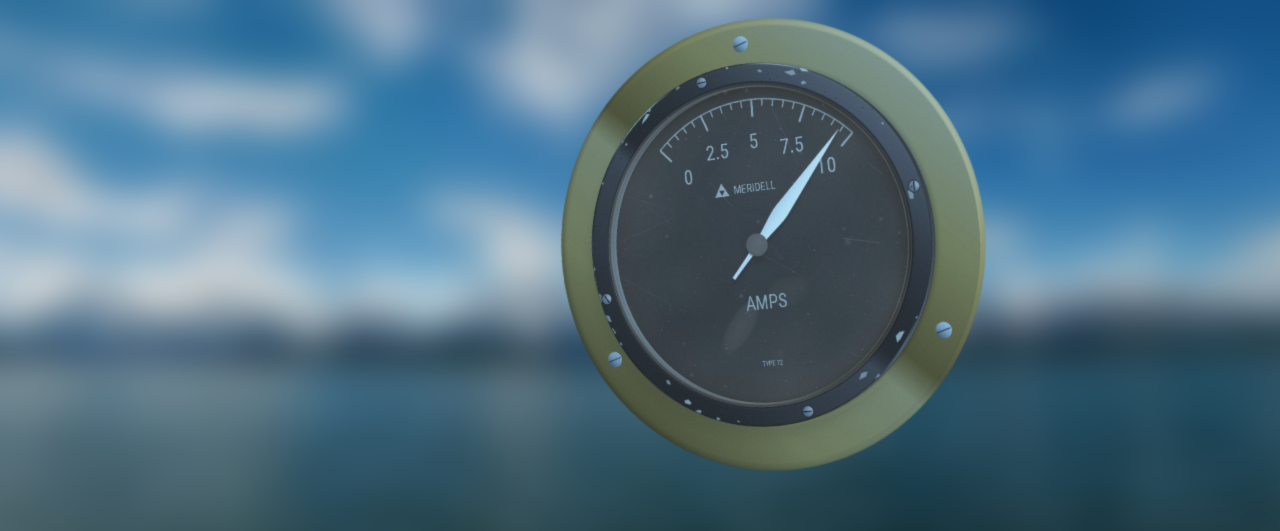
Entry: 9.5
